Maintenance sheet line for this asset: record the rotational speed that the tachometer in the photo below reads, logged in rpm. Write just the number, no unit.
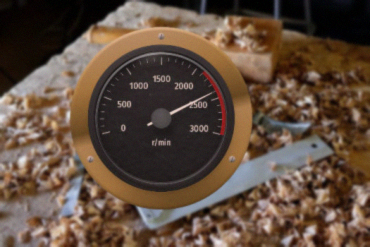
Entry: 2400
